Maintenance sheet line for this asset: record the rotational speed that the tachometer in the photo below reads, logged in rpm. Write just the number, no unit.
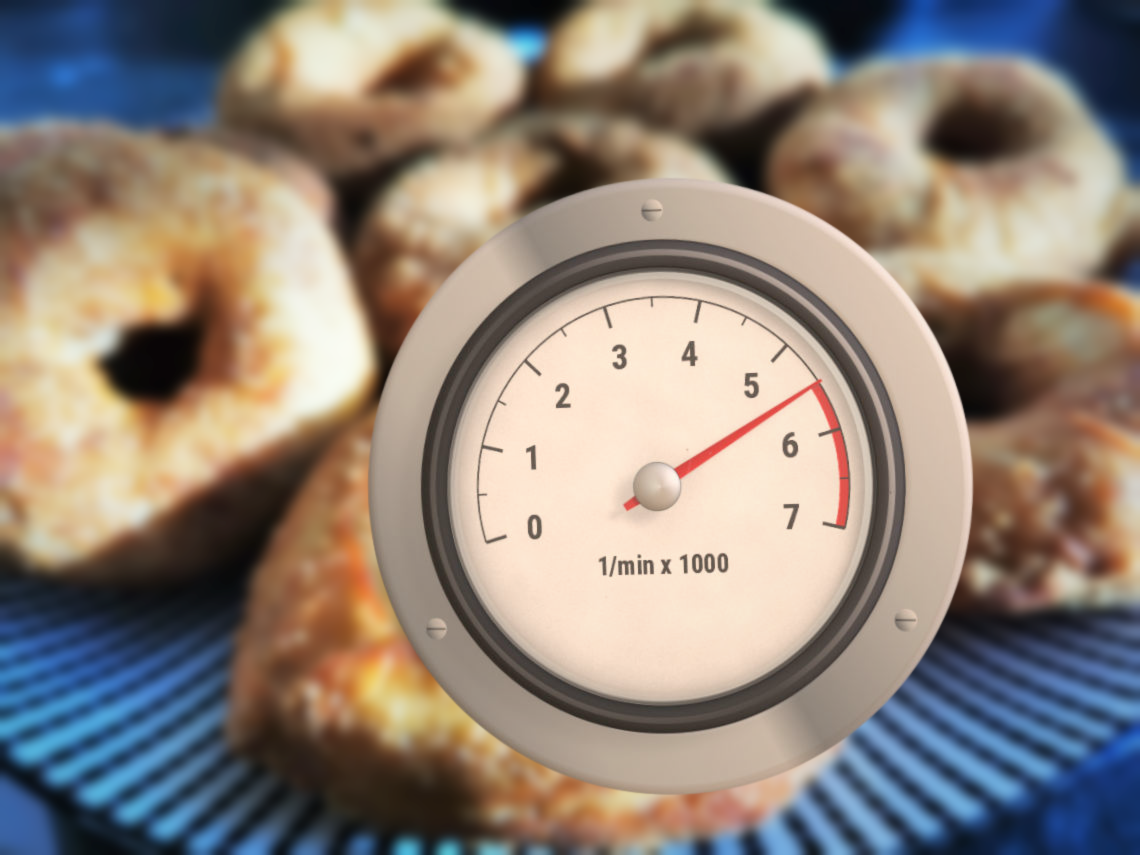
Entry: 5500
